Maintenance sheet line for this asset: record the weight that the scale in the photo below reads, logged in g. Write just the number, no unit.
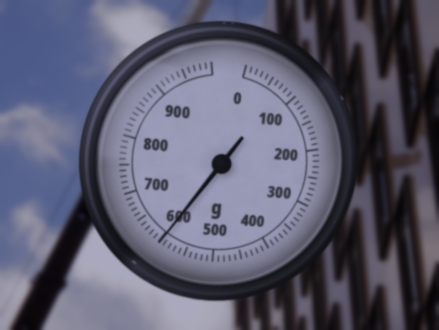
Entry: 600
